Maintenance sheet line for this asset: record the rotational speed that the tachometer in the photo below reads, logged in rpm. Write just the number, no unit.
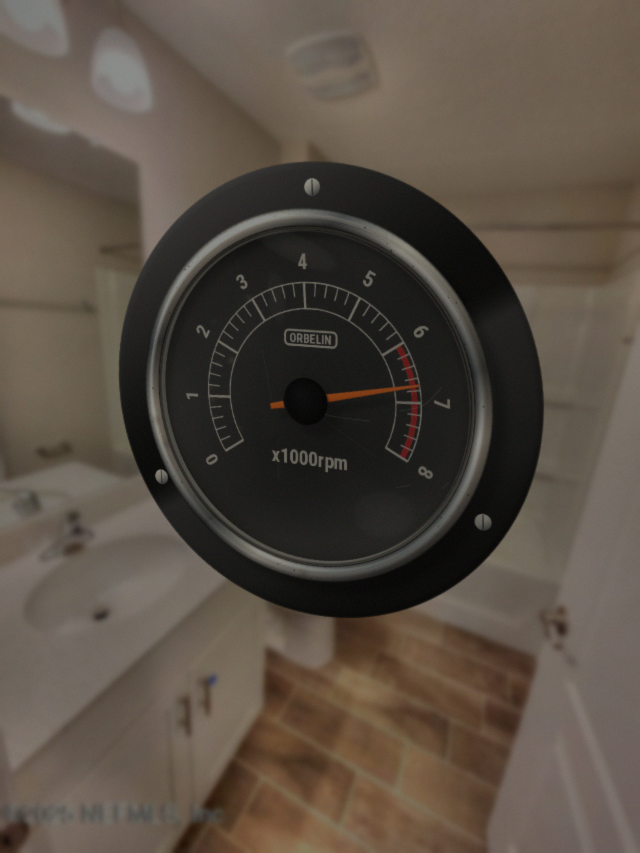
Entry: 6700
